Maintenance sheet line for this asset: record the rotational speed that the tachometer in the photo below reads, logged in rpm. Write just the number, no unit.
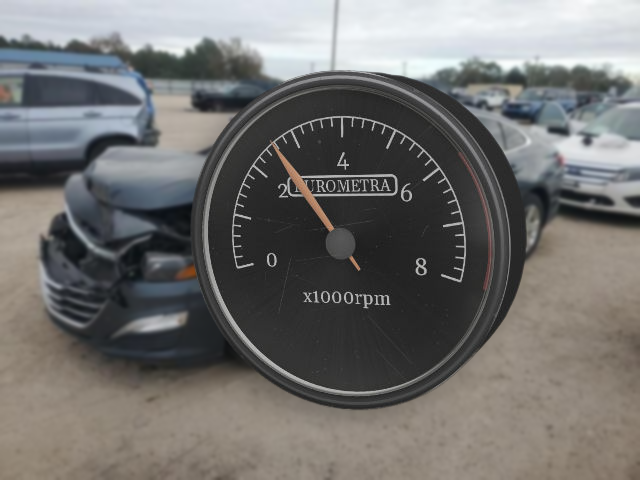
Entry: 2600
